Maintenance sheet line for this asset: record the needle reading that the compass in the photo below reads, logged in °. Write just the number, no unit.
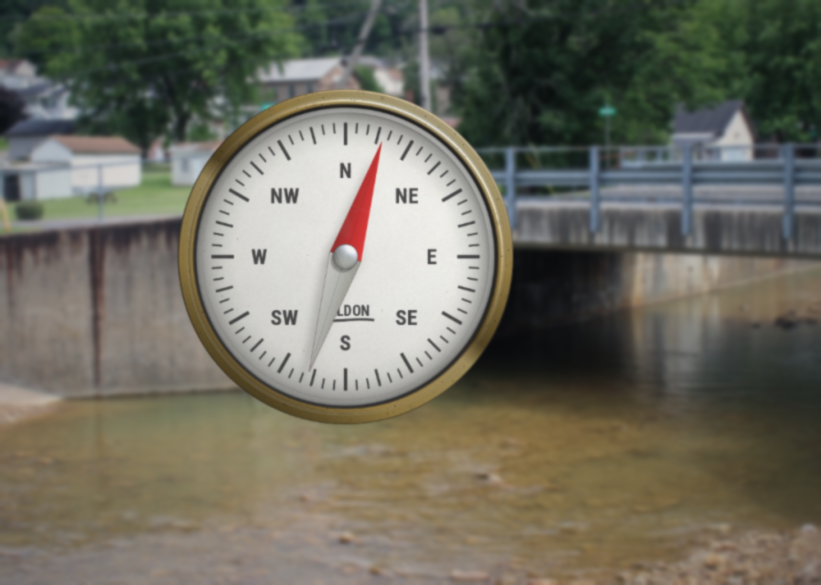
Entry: 17.5
